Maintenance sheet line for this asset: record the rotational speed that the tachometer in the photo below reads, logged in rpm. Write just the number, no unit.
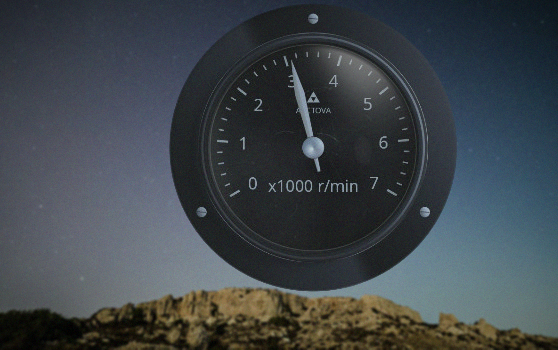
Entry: 3100
